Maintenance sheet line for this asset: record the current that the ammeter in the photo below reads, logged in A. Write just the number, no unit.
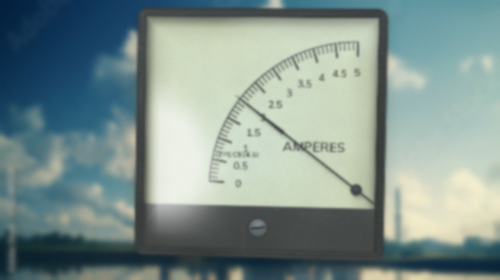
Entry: 2
